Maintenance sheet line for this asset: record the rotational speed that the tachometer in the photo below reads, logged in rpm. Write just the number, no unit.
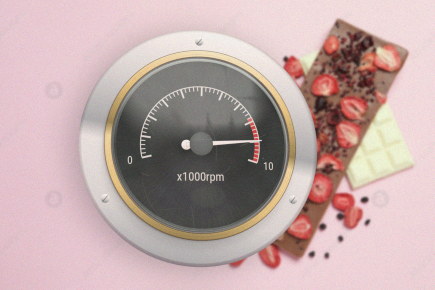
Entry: 9000
